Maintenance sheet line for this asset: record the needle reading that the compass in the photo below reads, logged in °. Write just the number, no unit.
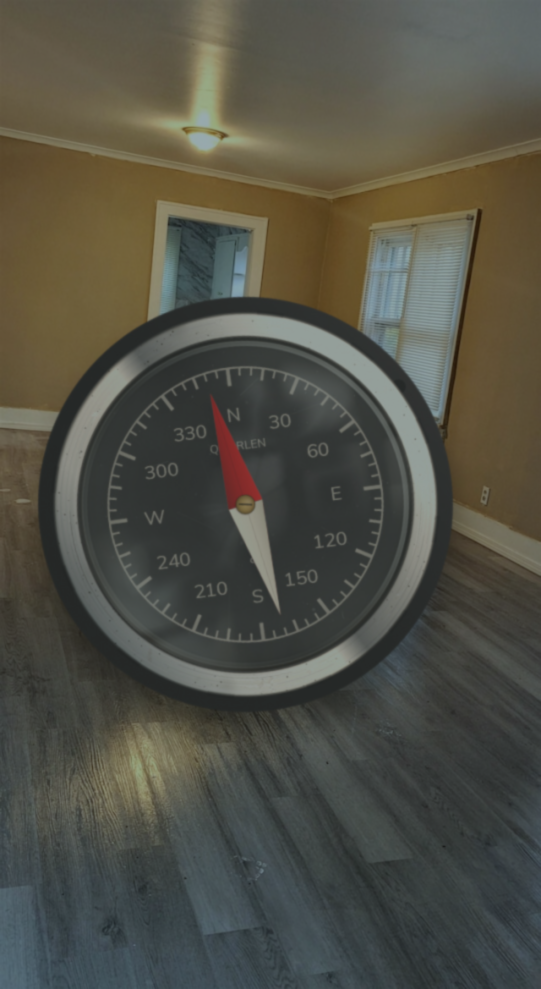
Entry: 350
